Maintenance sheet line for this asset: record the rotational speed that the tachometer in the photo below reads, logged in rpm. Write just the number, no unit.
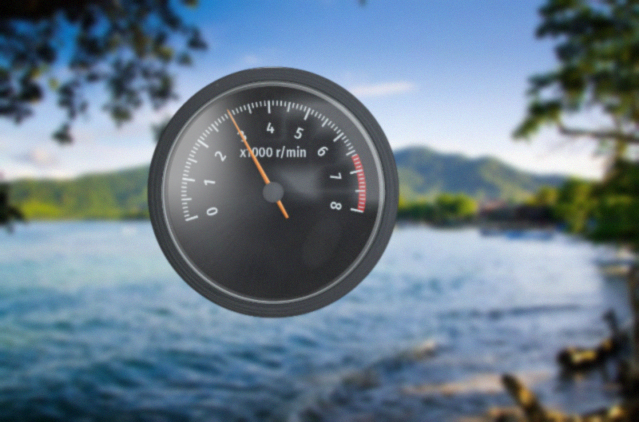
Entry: 3000
